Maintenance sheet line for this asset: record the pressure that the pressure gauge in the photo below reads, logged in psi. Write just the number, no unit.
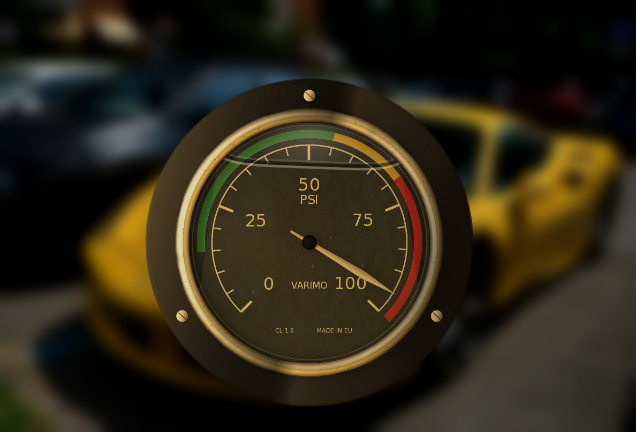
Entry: 95
